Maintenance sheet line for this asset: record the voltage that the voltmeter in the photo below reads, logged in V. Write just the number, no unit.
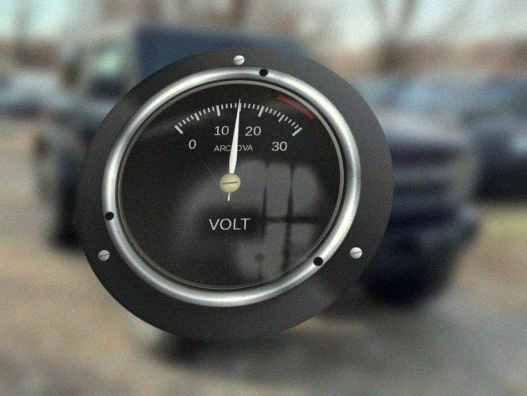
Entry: 15
